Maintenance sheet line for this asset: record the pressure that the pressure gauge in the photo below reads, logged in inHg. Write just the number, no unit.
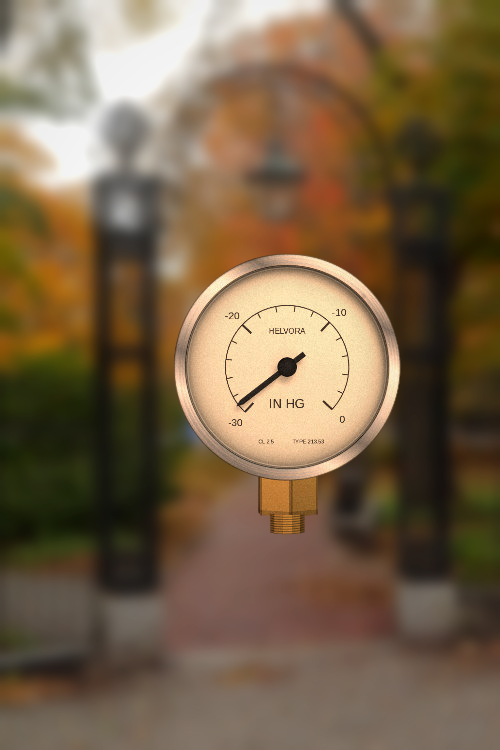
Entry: -29
